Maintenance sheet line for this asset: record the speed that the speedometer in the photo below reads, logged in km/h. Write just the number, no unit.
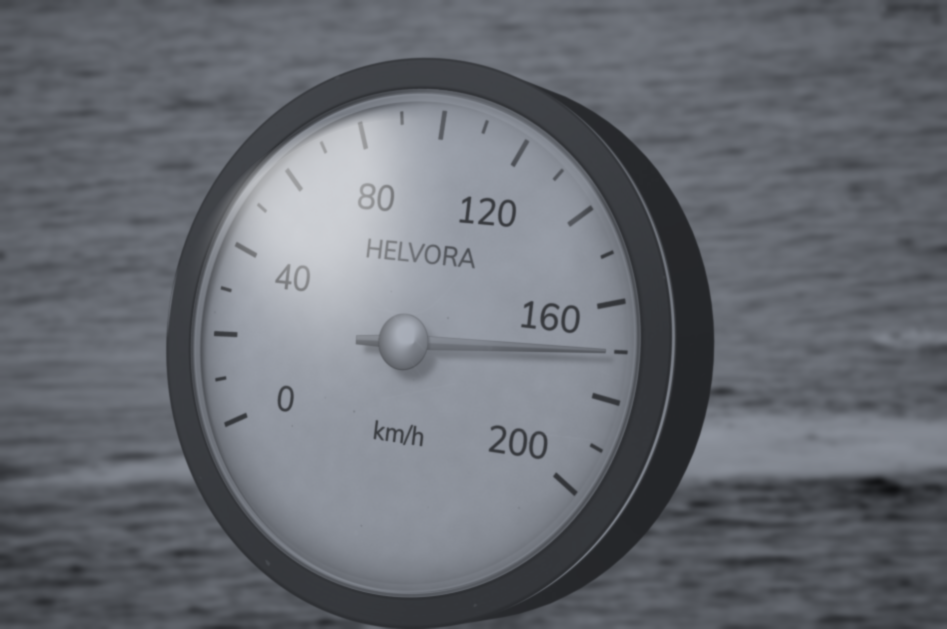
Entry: 170
